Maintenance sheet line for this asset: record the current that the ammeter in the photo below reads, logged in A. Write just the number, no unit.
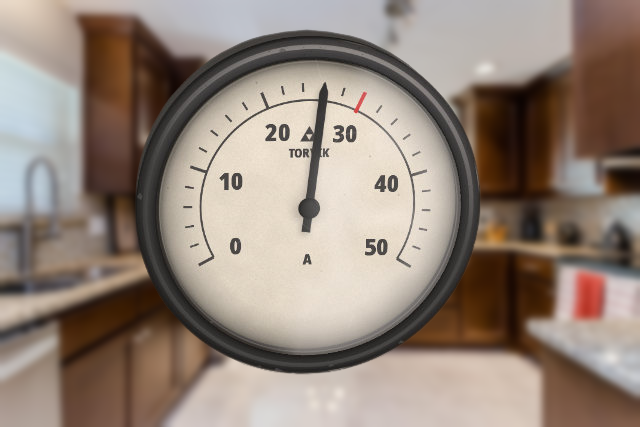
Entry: 26
